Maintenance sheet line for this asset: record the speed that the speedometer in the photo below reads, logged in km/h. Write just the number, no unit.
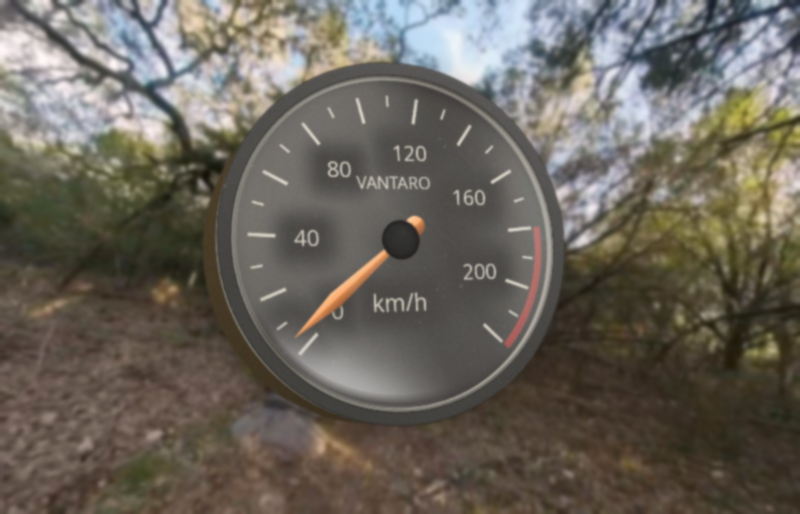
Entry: 5
